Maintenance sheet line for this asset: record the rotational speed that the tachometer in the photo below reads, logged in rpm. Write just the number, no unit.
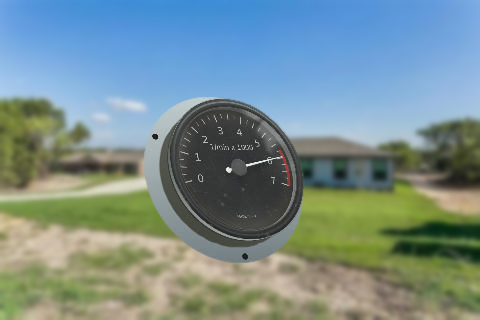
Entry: 6000
